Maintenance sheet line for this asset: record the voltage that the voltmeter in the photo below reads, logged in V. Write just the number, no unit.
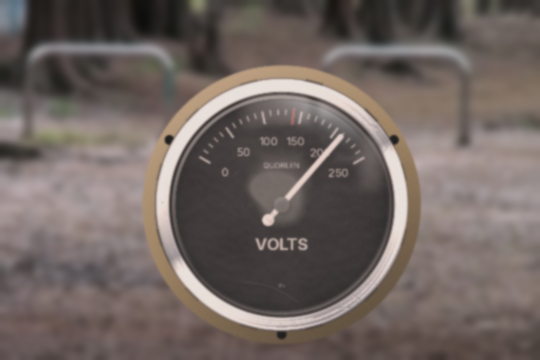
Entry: 210
